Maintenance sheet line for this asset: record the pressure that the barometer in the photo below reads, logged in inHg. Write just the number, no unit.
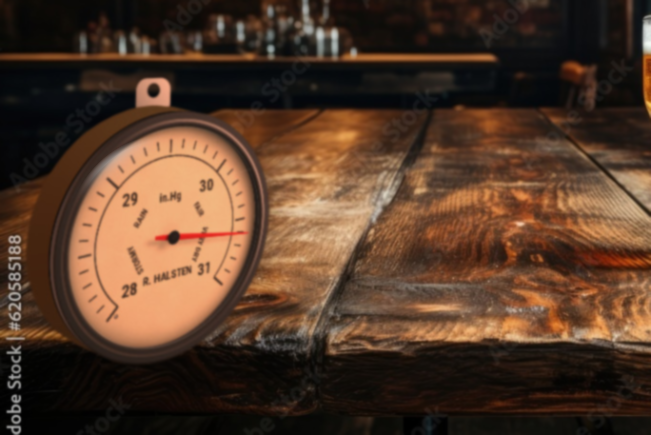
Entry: 30.6
